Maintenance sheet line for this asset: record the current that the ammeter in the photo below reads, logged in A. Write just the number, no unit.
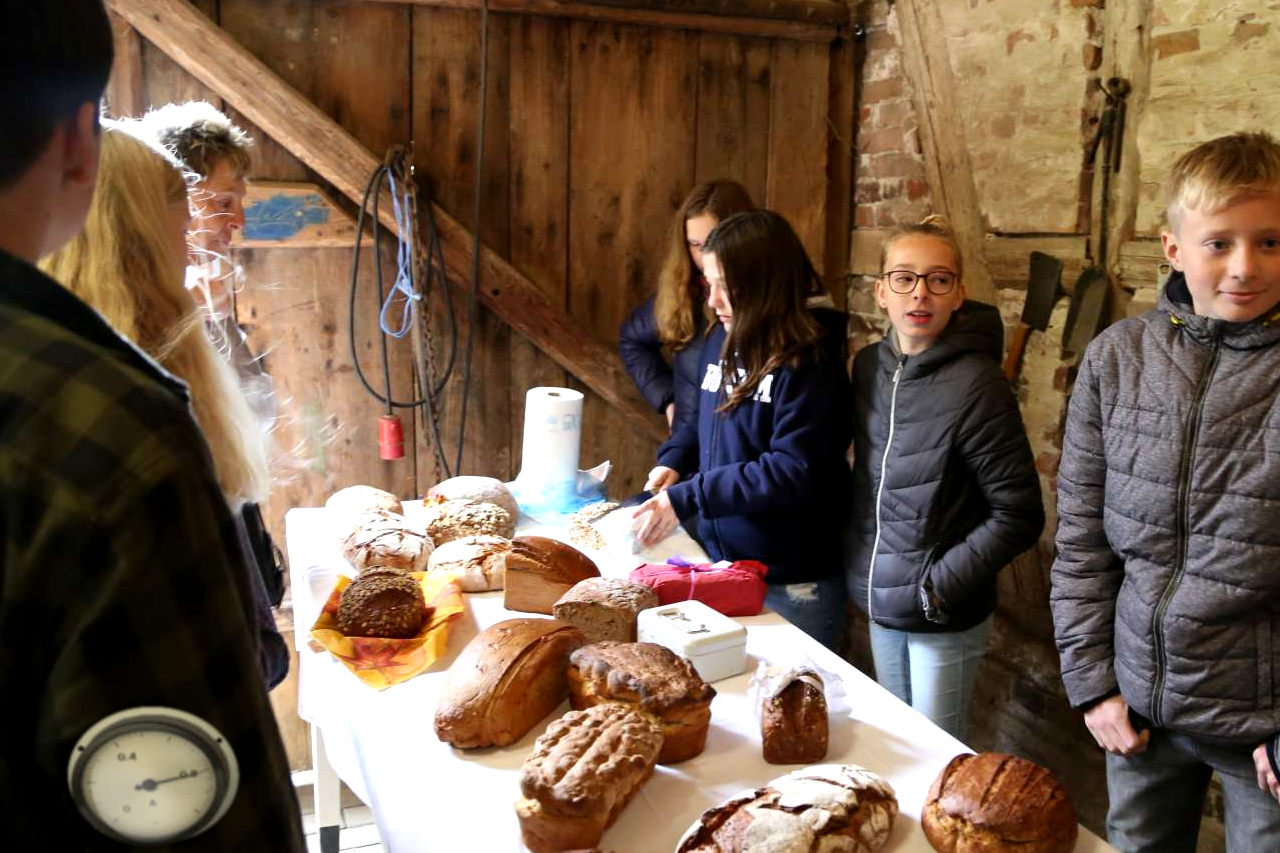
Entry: 0.8
